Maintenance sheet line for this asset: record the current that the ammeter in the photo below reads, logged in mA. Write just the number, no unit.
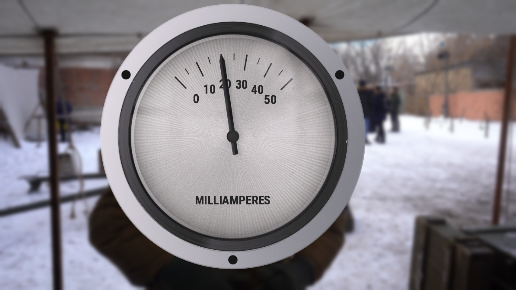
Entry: 20
